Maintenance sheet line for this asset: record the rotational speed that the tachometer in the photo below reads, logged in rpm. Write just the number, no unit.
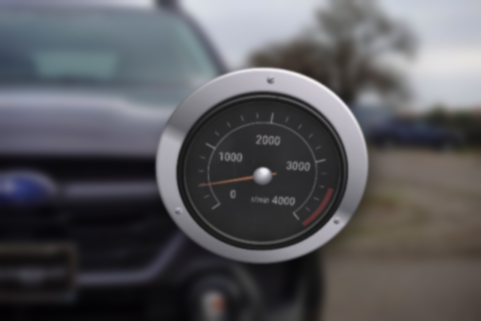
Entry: 400
